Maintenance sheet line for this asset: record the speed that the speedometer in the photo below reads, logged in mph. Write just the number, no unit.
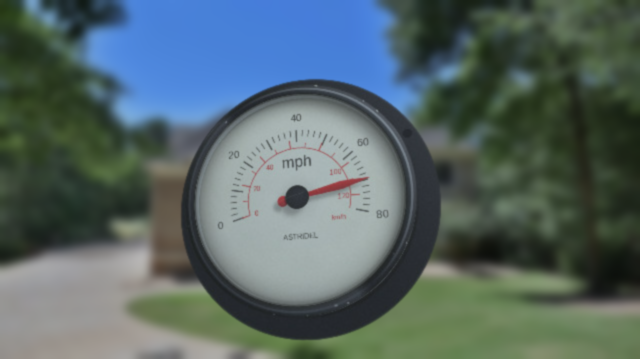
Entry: 70
